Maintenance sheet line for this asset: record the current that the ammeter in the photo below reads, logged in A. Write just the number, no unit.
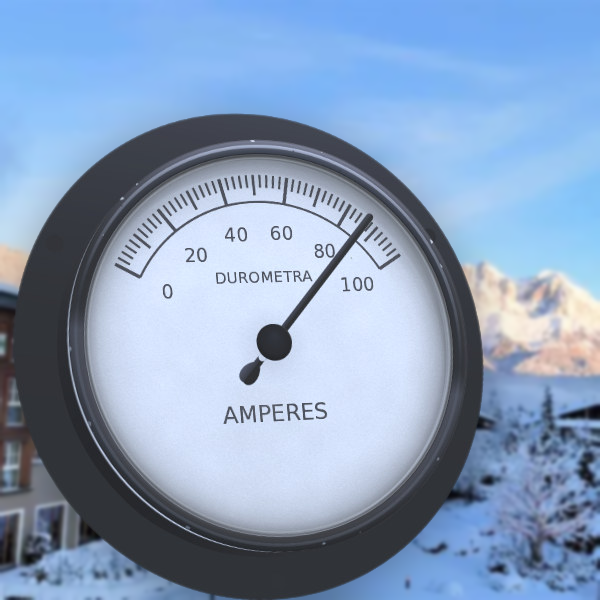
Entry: 86
